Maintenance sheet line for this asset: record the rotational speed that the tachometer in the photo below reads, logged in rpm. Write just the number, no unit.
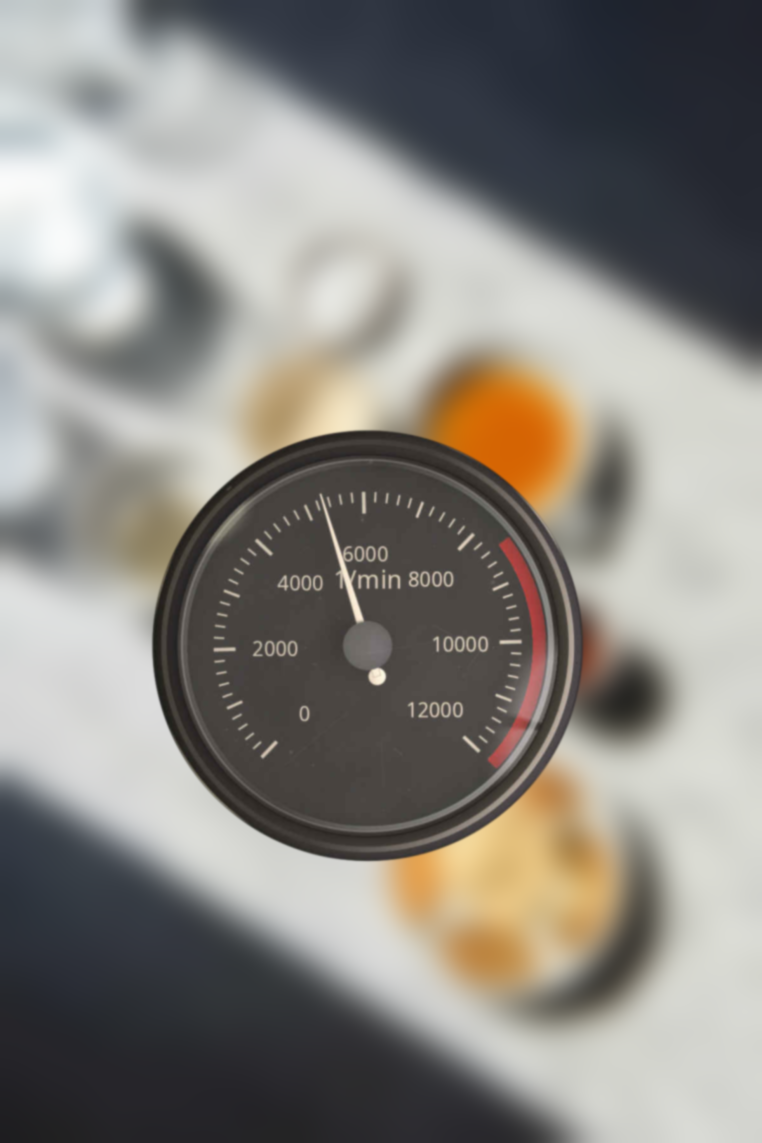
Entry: 5300
